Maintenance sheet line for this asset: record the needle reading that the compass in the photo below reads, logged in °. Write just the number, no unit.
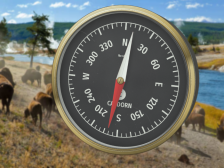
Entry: 190
